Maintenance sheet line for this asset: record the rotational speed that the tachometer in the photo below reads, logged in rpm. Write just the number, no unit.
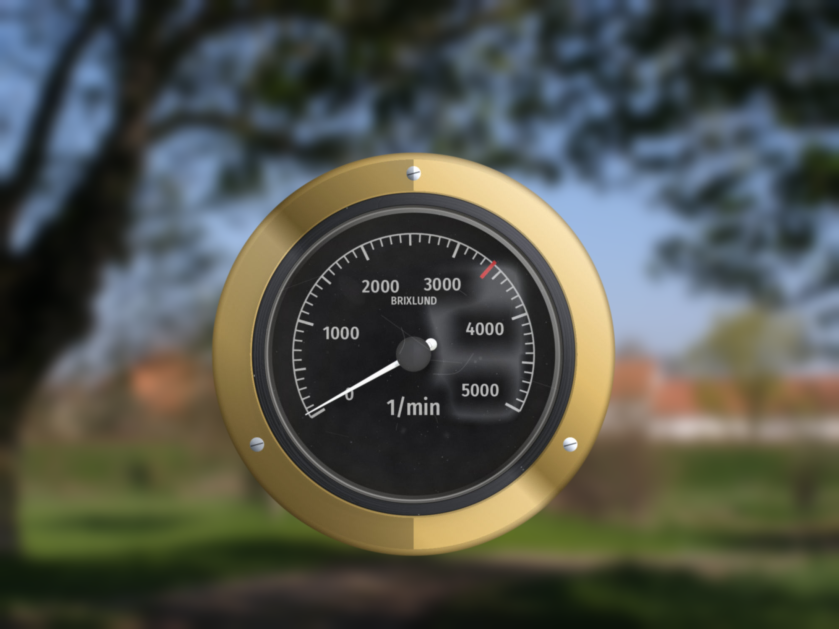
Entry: 50
